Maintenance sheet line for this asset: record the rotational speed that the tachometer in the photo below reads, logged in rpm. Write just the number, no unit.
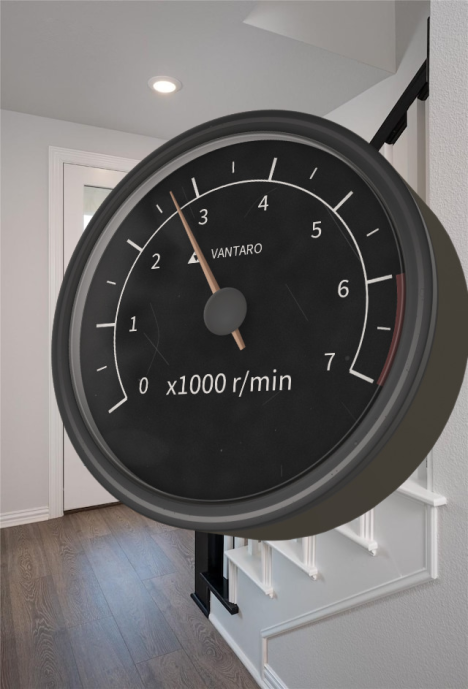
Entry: 2750
